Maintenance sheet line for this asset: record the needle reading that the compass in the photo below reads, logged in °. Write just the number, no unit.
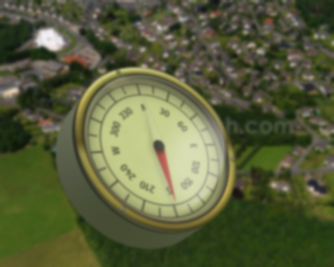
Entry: 180
